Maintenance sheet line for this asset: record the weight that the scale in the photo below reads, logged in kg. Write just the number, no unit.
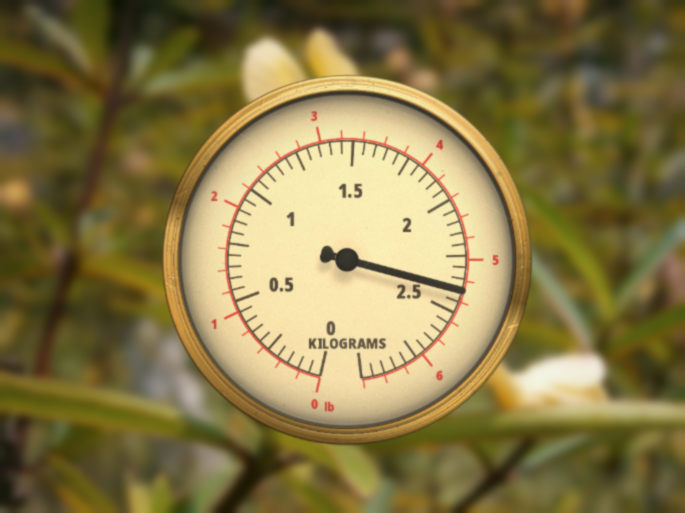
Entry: 2.4
